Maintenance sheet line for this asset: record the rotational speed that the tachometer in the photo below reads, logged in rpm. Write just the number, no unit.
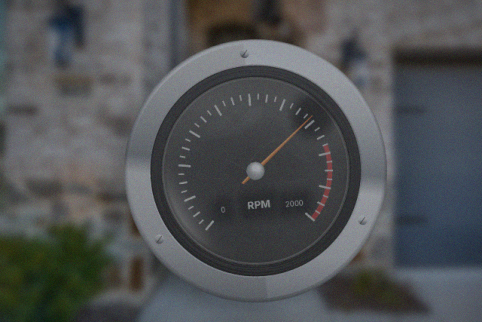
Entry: 1375
